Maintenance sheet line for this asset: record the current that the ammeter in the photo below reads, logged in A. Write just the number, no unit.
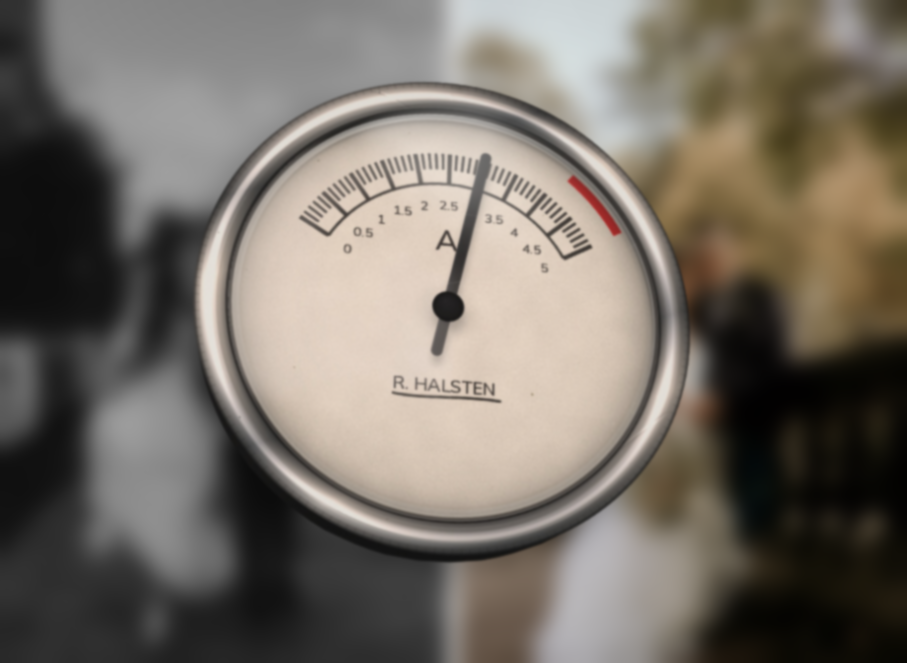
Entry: 3
